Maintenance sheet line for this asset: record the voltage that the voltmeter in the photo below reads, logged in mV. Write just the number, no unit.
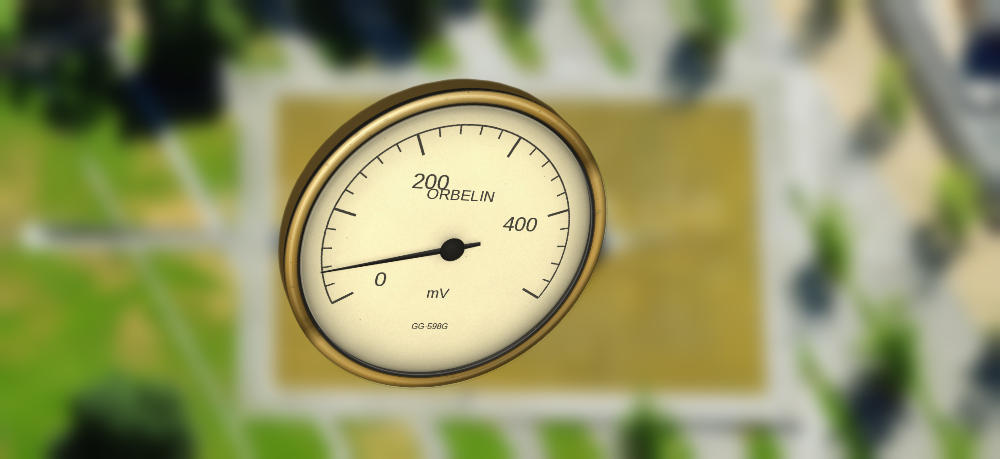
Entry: 40
